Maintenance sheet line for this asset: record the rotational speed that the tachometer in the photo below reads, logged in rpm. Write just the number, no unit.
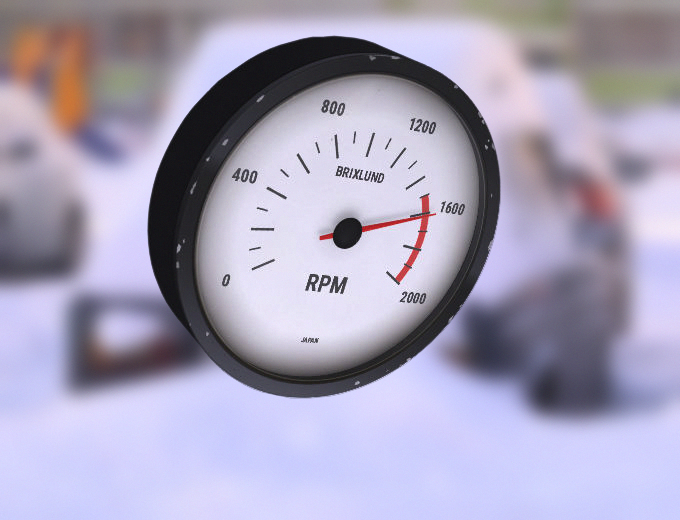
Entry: 1600
